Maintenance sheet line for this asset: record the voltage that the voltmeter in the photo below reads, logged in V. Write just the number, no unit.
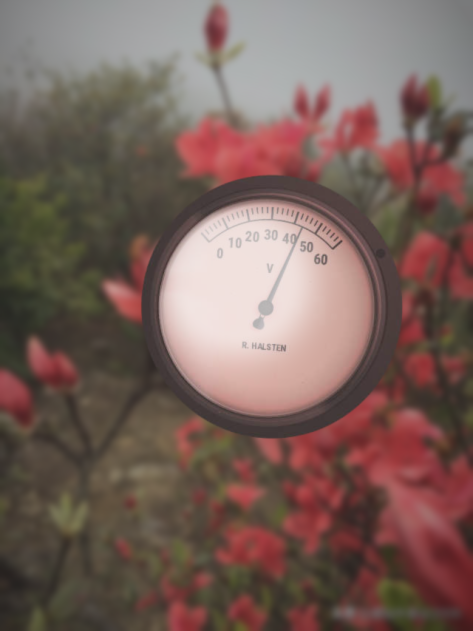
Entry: 44
